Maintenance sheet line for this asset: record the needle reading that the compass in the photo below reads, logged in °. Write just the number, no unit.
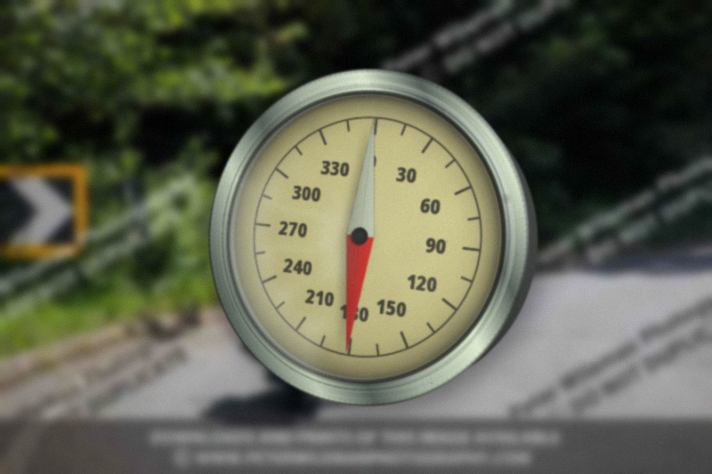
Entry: 180
